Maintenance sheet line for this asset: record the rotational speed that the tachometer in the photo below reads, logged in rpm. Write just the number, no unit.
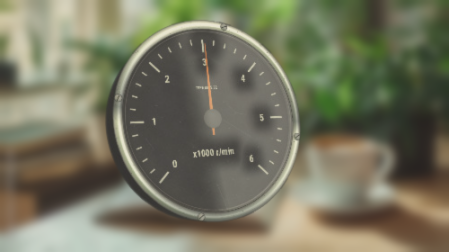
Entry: 3000
